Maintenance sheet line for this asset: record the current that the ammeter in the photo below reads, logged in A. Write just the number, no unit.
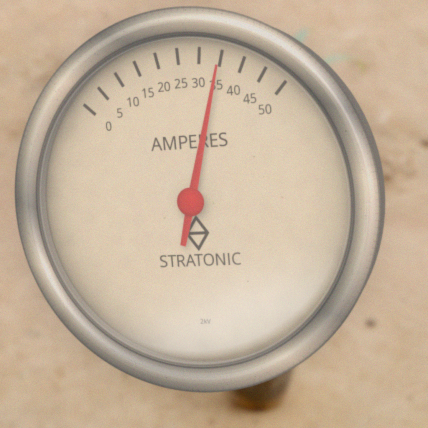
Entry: 35
